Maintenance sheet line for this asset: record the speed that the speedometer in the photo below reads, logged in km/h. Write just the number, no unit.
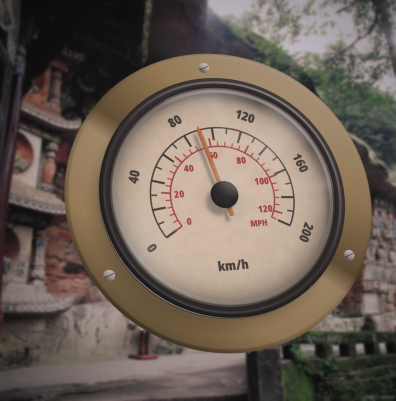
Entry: 90
